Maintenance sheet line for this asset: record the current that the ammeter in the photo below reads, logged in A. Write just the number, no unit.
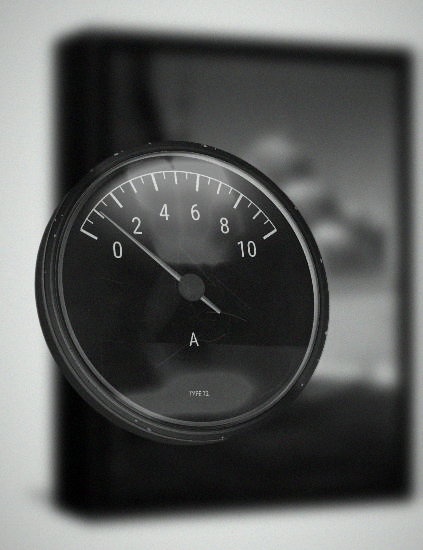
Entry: 1
